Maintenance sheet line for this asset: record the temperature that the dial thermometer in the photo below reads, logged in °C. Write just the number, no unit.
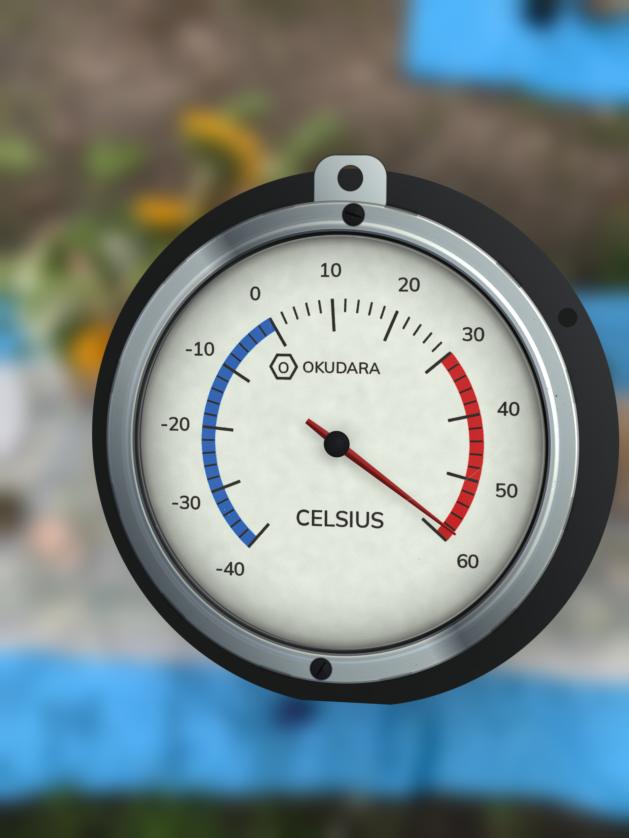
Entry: 58
